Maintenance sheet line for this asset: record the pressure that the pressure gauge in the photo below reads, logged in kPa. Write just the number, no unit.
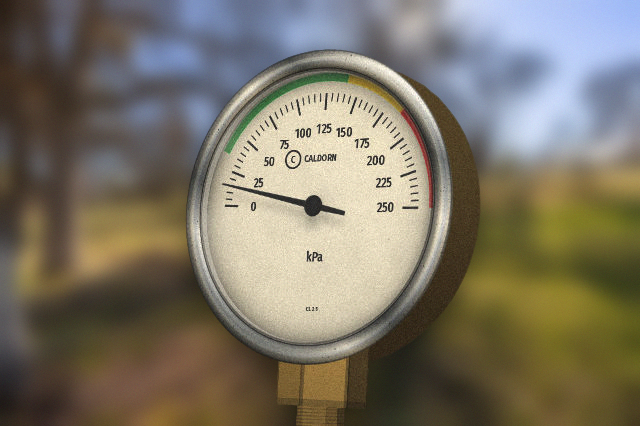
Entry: 15
